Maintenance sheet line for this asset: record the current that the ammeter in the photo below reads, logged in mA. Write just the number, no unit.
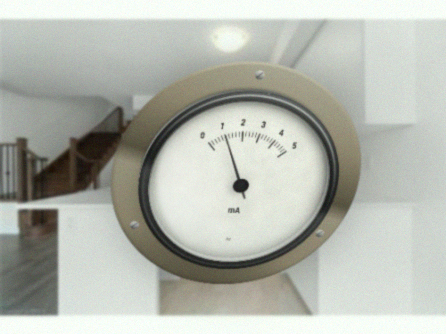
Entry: 1
